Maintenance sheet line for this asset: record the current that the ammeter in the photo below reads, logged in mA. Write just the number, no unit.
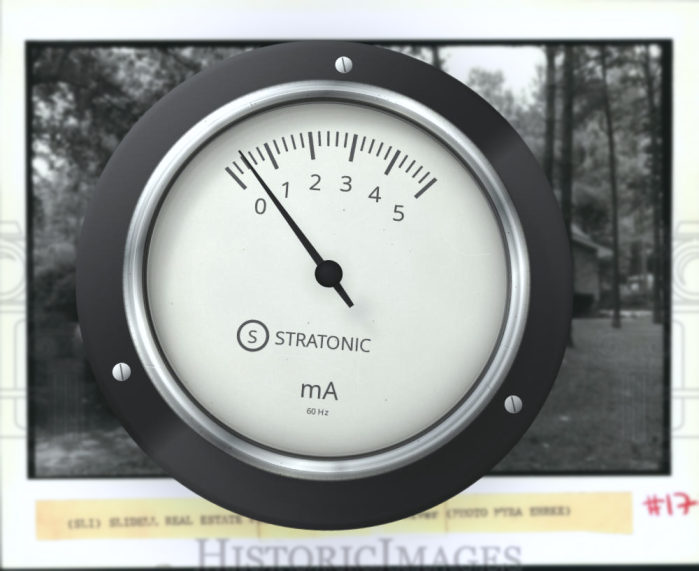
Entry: 0.4
